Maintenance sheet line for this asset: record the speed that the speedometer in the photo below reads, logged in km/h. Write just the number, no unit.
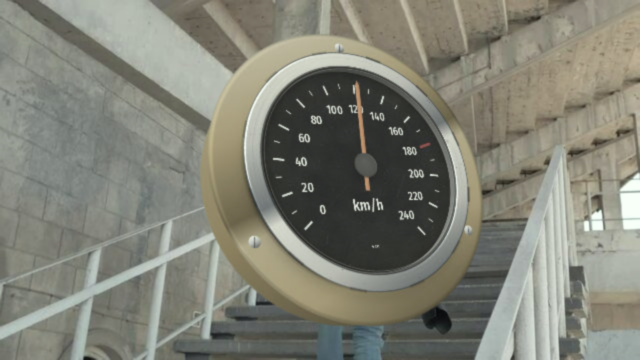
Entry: 120
